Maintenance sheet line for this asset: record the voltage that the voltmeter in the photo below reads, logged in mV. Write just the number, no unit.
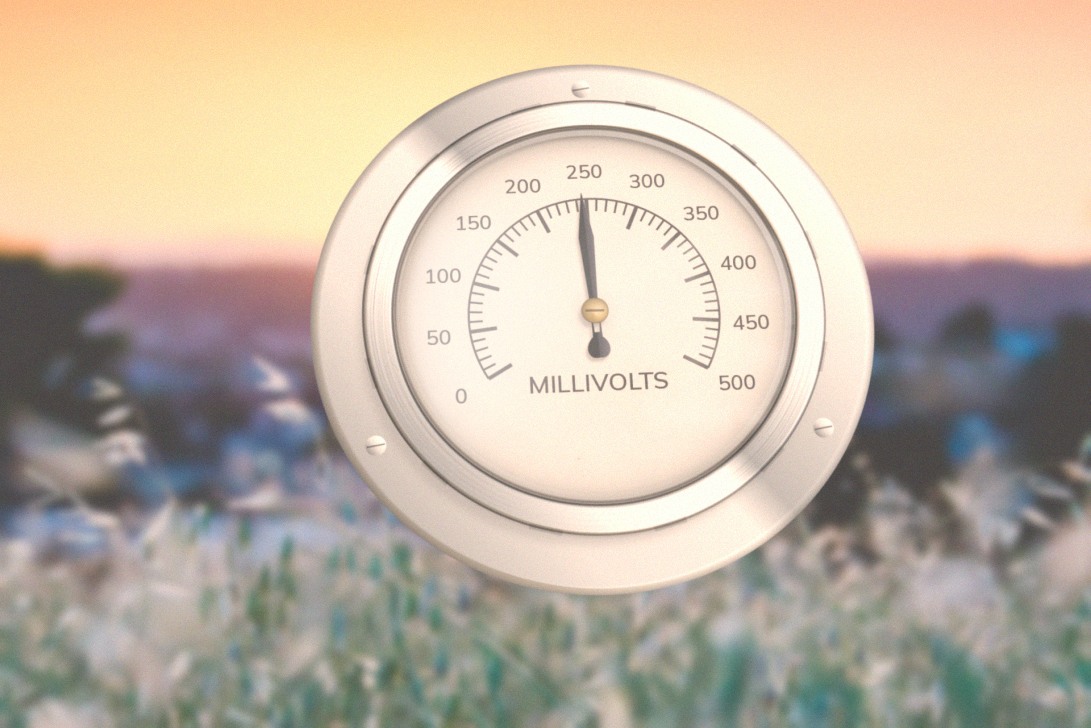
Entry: 245
